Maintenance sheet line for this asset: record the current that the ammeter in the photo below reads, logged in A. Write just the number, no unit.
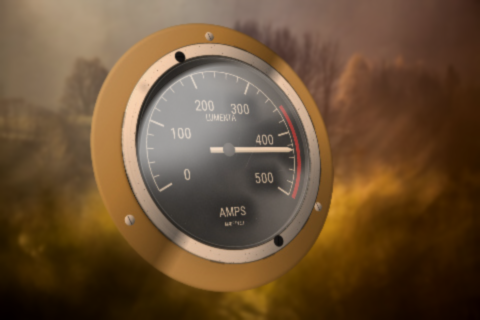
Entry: 430
